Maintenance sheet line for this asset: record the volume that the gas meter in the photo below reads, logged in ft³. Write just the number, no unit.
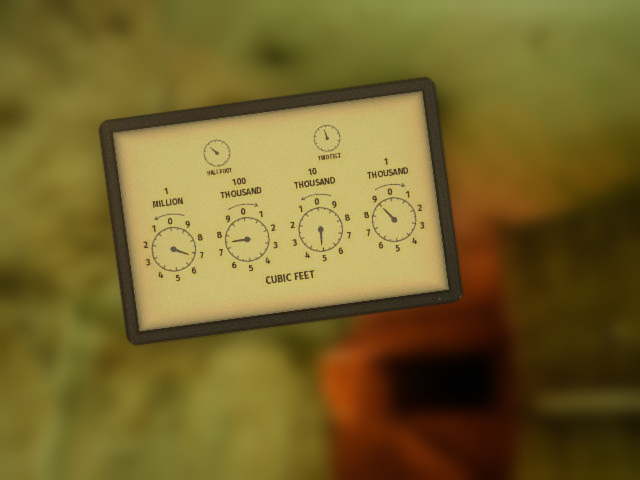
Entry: 674900
